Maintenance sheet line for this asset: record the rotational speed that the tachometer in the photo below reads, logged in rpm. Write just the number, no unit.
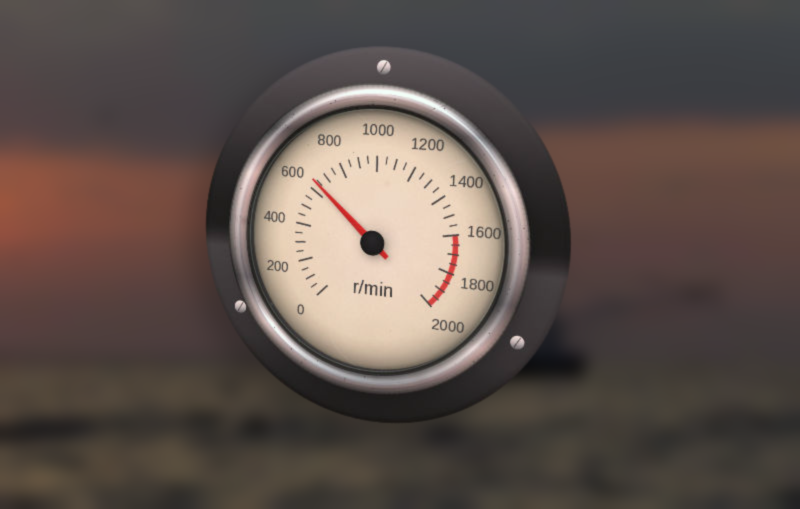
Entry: 650
